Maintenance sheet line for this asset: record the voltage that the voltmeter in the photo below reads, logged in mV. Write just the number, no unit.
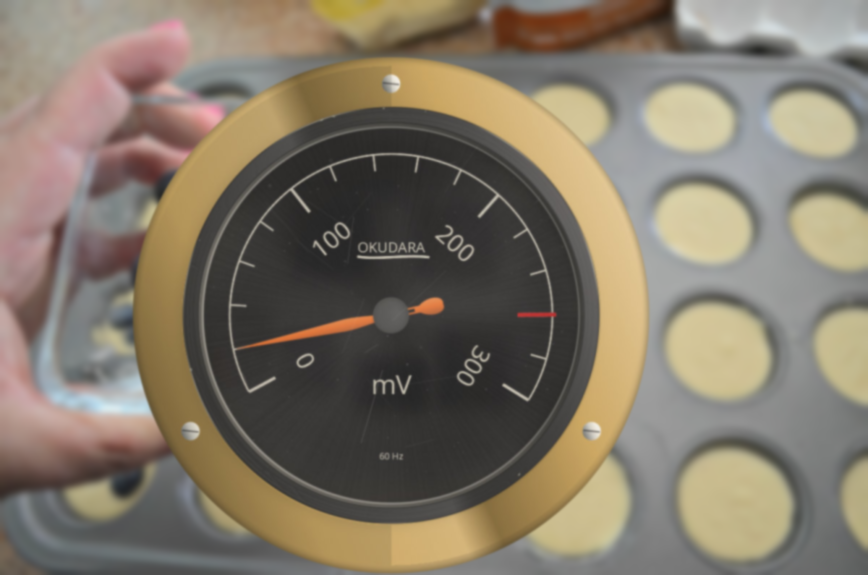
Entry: 20
